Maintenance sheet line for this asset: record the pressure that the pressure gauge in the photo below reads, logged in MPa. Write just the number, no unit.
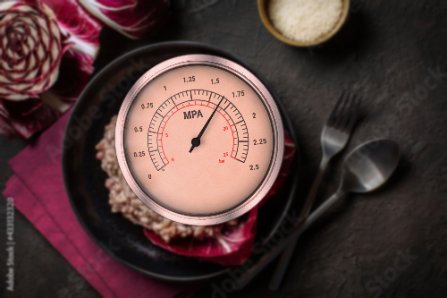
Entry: 1.65
